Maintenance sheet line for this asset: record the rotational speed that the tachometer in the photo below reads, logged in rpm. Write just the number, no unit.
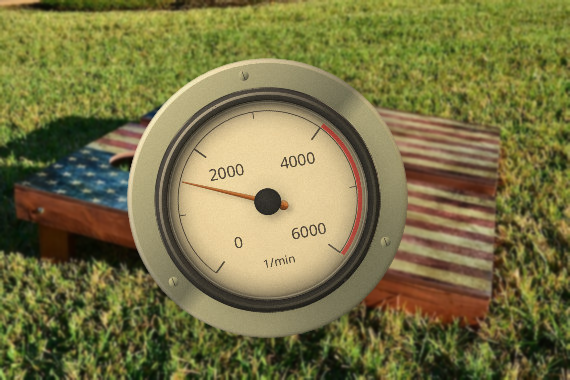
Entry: 1500
